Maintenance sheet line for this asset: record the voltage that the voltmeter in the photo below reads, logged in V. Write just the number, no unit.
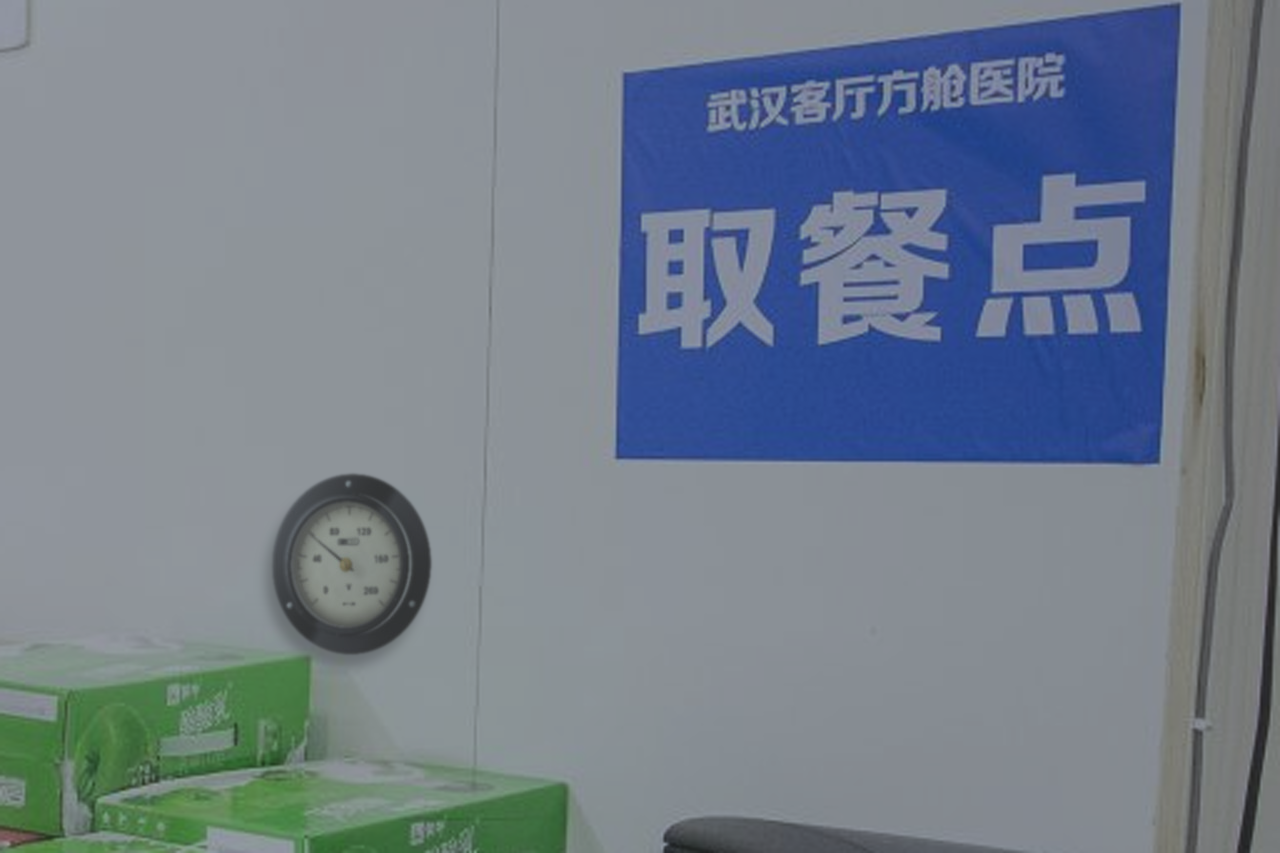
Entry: 60
